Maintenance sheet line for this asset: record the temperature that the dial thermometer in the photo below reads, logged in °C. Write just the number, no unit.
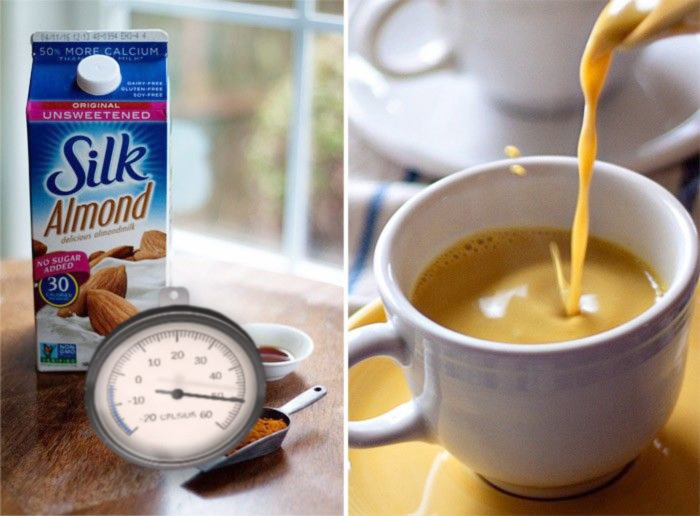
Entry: 50
